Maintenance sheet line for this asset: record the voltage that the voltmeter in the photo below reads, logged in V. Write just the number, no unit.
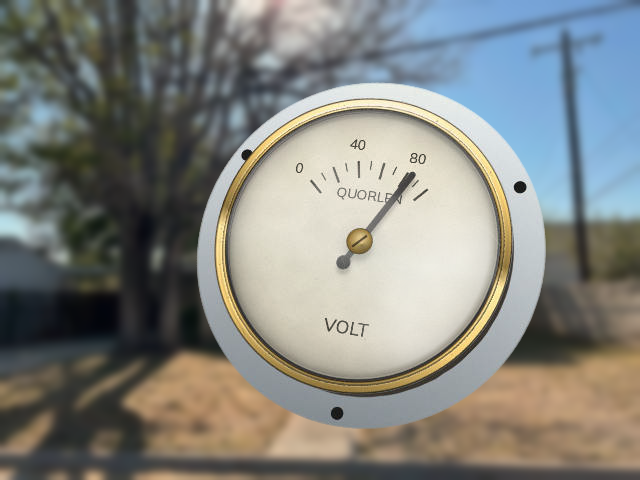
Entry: 85
